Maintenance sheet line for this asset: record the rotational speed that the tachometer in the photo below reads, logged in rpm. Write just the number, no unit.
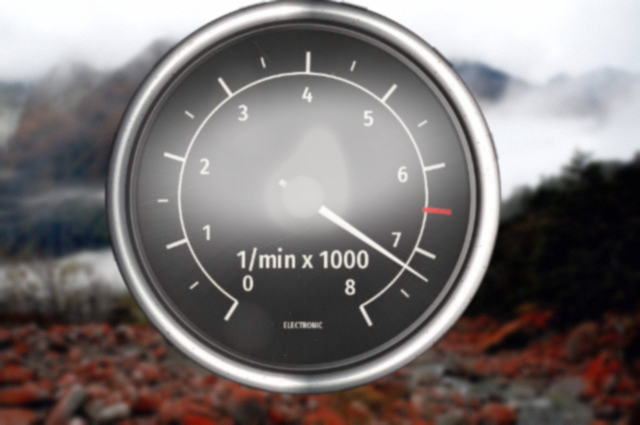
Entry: 7250
